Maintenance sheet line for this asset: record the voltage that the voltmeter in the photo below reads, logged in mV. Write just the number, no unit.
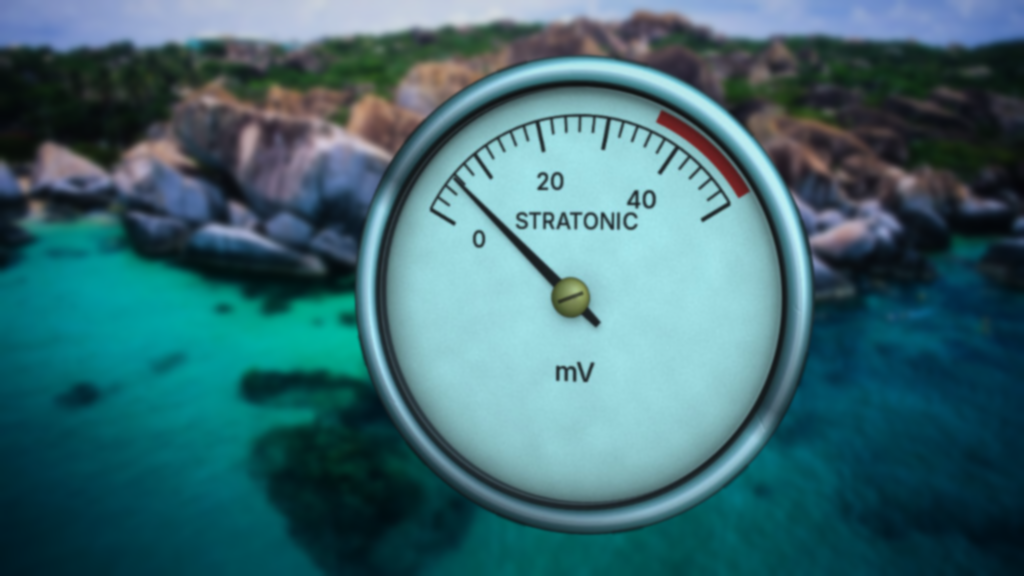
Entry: 6
